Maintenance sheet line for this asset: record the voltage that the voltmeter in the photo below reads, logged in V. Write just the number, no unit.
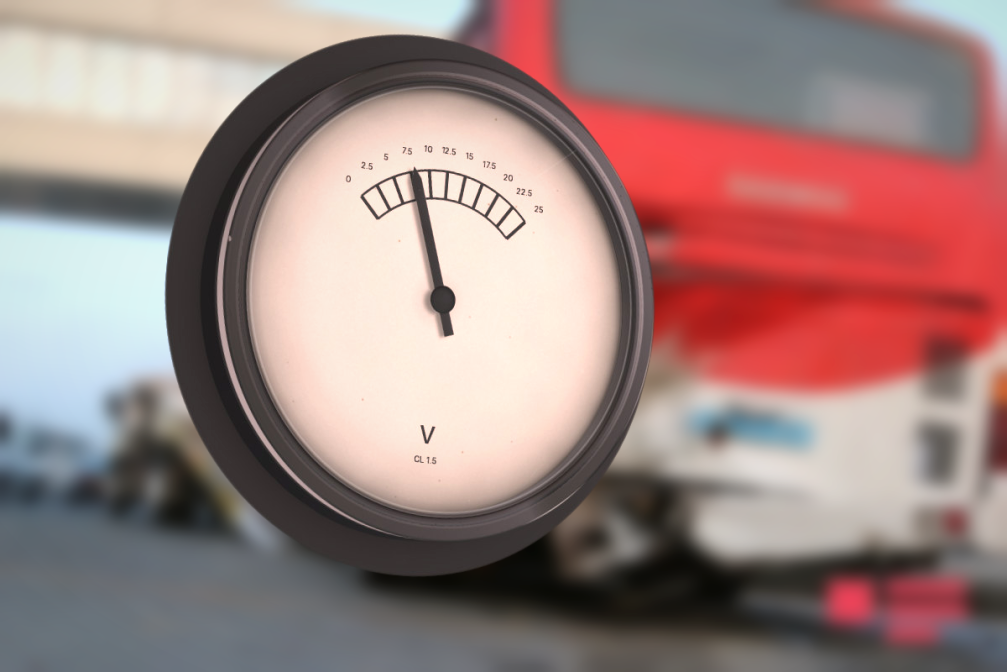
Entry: 7.5
